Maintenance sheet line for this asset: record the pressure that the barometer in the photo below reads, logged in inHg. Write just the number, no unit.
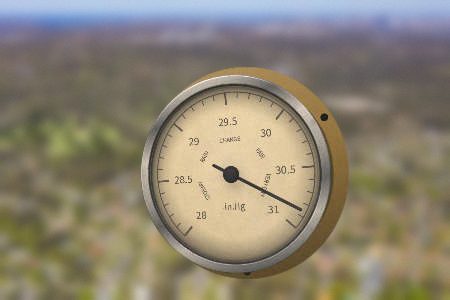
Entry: 30.85
